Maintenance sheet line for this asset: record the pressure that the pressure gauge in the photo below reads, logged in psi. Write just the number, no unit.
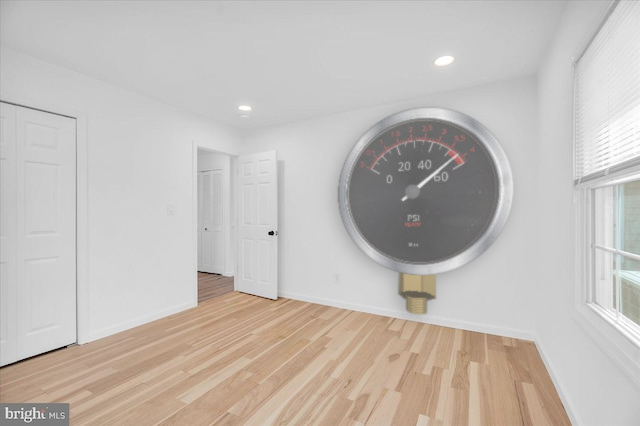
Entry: 55
